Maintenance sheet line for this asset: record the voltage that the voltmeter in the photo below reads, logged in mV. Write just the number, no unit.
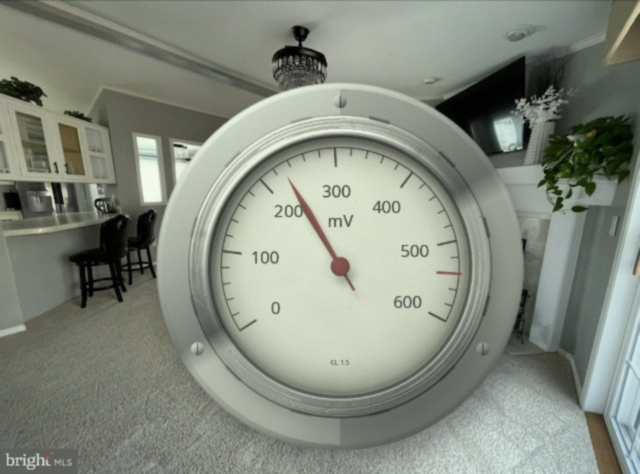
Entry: 230
